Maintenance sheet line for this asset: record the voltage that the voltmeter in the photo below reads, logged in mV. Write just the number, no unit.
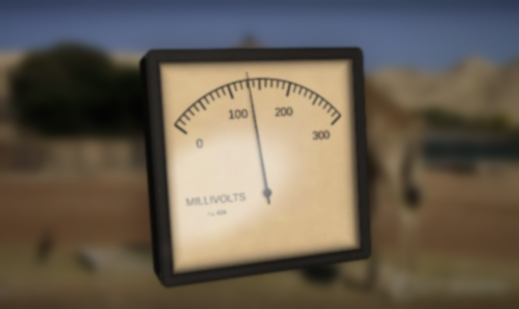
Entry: 130
